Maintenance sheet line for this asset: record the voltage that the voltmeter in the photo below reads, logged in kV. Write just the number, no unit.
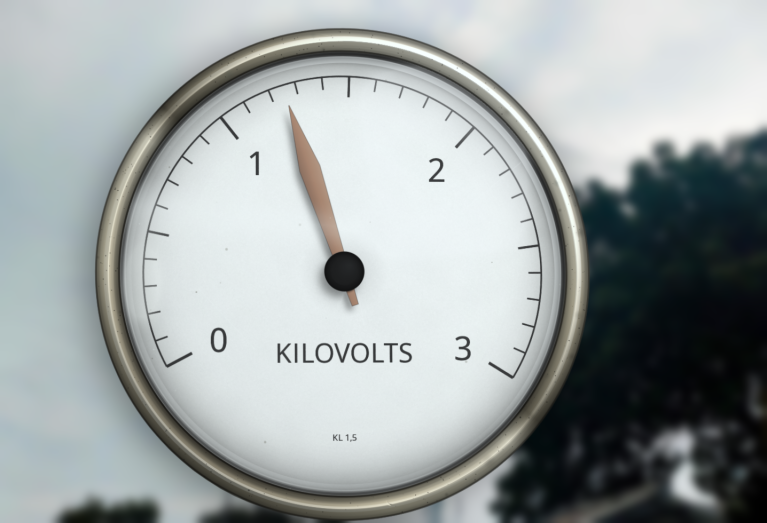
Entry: 1.25
